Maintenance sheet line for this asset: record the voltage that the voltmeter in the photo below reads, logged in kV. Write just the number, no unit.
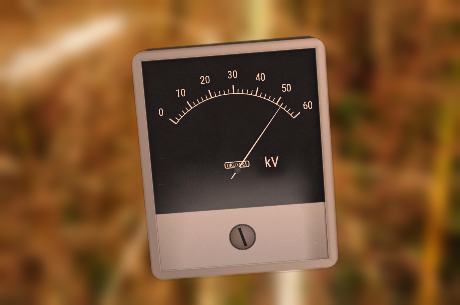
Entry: 52
